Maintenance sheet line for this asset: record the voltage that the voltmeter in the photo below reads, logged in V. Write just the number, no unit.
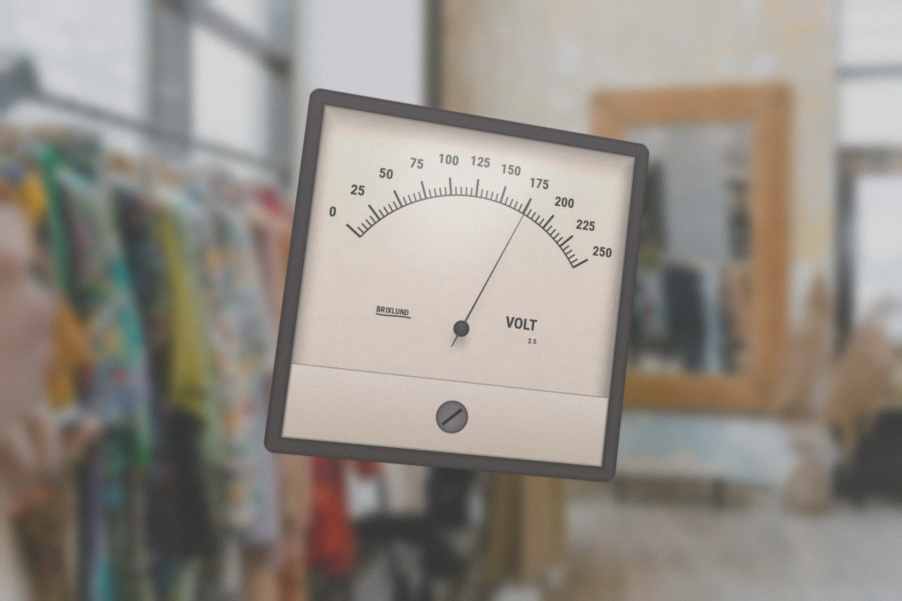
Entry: 175
